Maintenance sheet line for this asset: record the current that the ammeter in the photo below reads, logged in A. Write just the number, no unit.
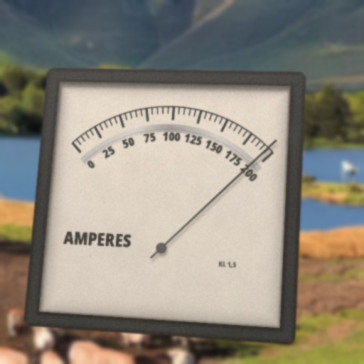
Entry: 195
